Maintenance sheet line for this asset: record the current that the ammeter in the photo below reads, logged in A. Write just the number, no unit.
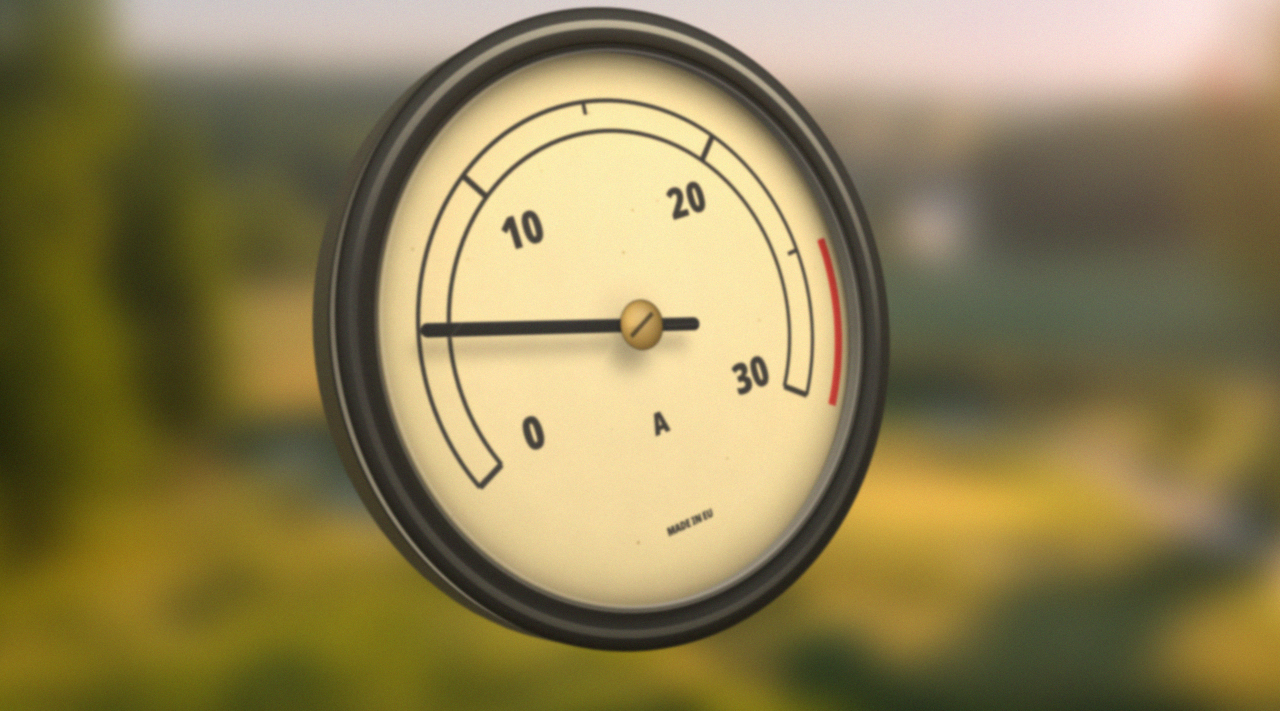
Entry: 5
